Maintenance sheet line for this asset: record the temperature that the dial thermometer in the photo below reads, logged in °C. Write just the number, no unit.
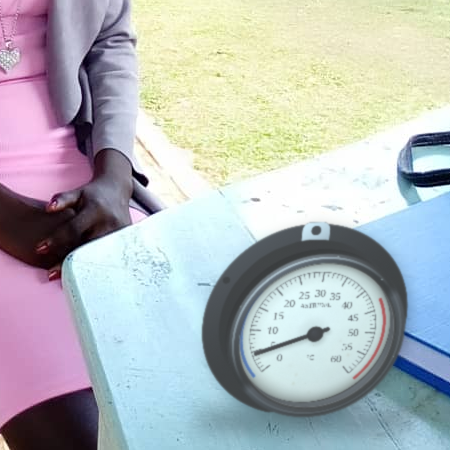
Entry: 5
